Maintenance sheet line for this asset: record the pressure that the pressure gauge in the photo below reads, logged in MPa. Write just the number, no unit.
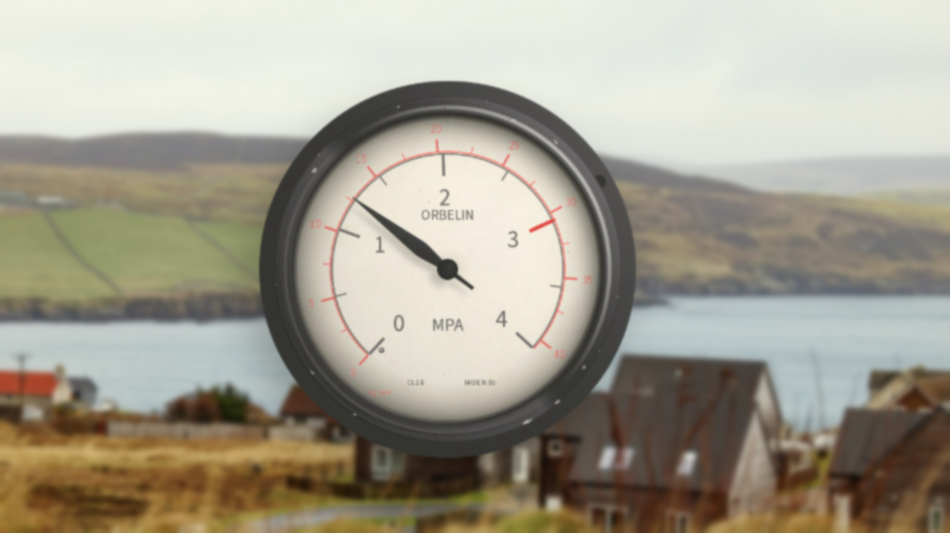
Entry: 1.25
